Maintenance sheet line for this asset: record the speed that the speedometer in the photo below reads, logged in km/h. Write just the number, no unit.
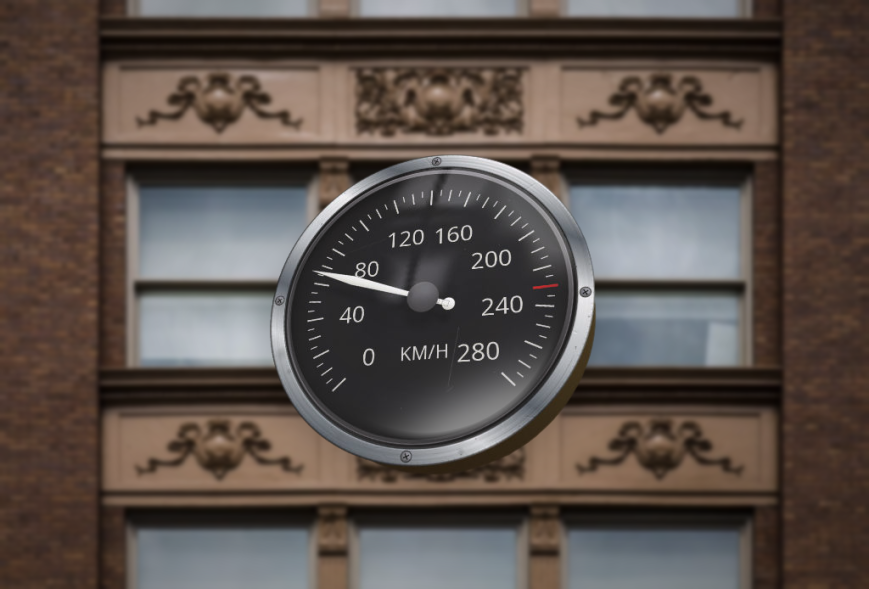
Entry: 65
